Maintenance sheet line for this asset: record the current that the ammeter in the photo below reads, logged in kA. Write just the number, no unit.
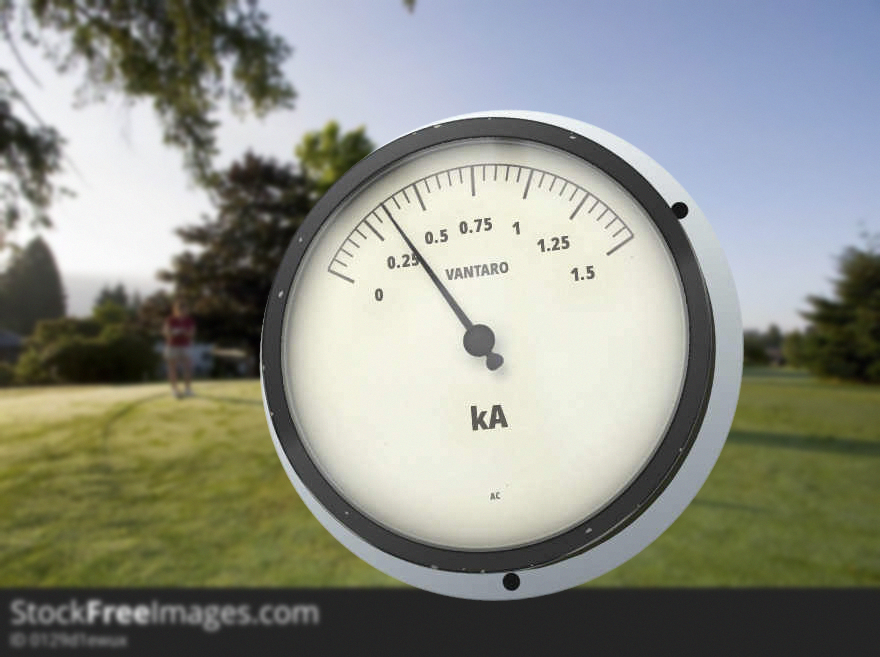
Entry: 0.35
